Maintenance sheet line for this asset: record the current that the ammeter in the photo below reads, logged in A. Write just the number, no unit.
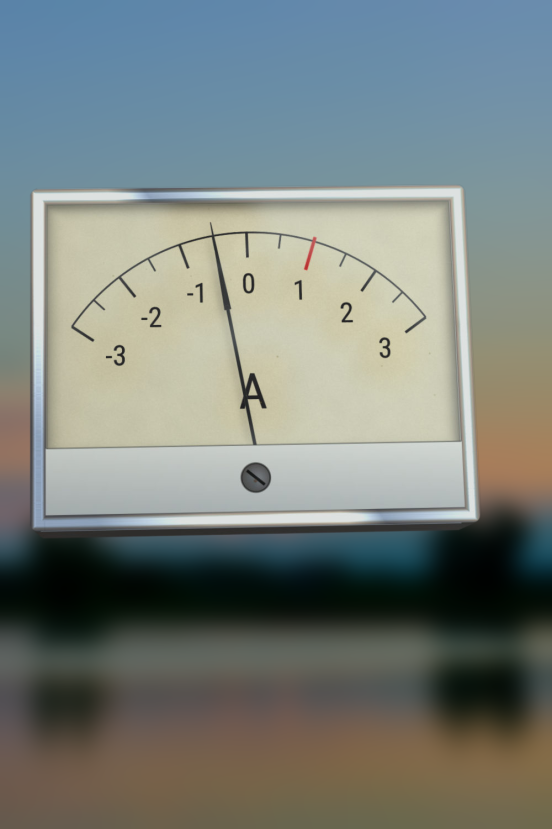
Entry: -0.5
